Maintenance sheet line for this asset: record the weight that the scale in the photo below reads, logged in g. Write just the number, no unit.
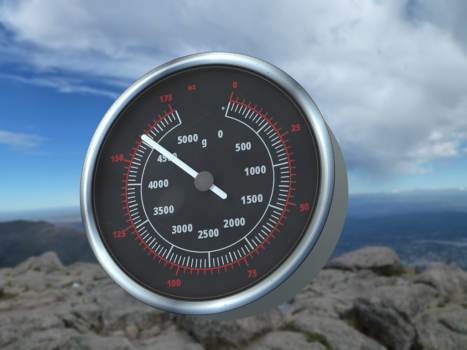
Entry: 4550
